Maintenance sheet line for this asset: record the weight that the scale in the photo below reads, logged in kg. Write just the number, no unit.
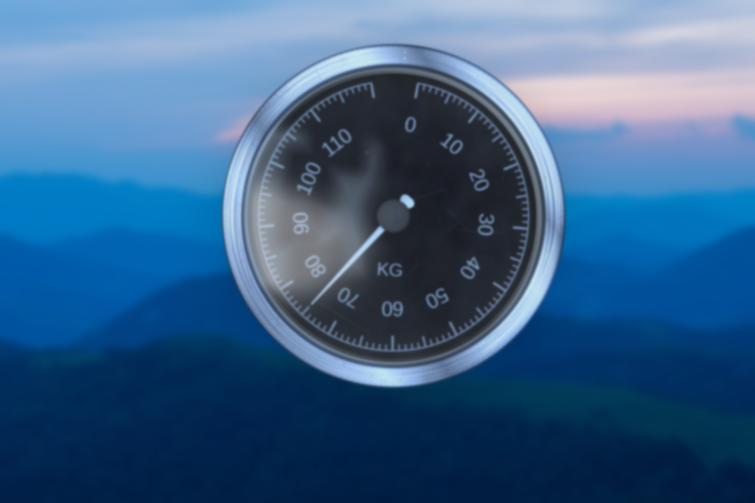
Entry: 75
